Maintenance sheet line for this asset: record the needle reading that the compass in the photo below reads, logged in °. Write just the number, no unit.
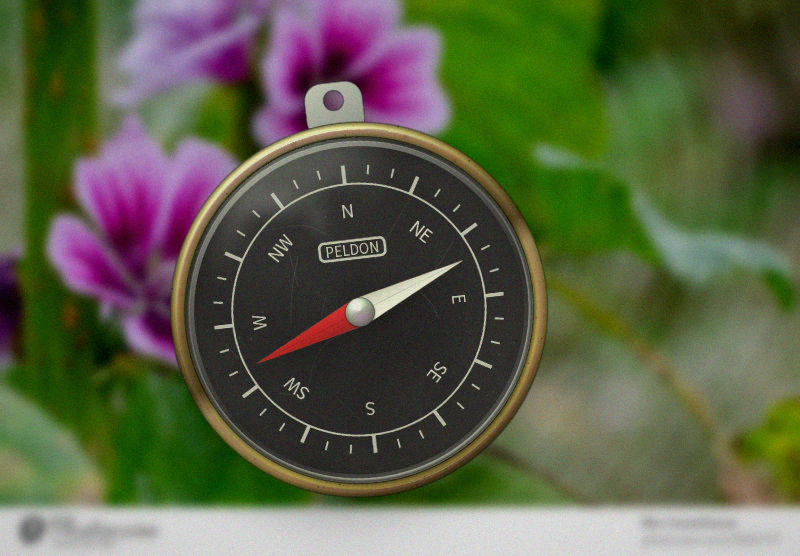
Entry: 250
